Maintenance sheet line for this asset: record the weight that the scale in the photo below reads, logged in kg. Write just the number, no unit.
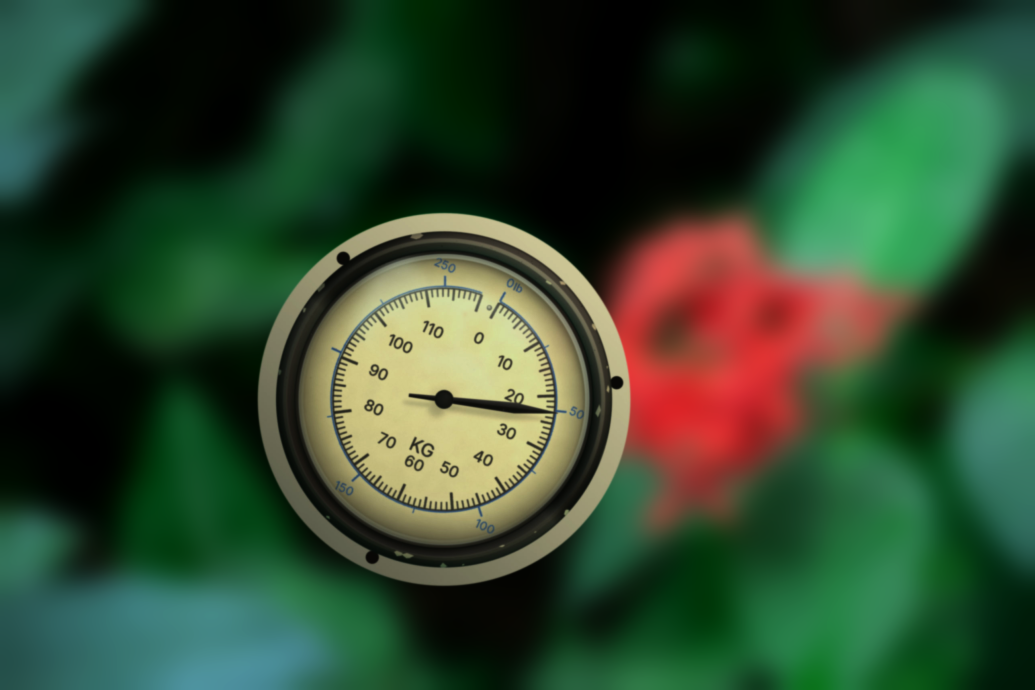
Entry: 23
